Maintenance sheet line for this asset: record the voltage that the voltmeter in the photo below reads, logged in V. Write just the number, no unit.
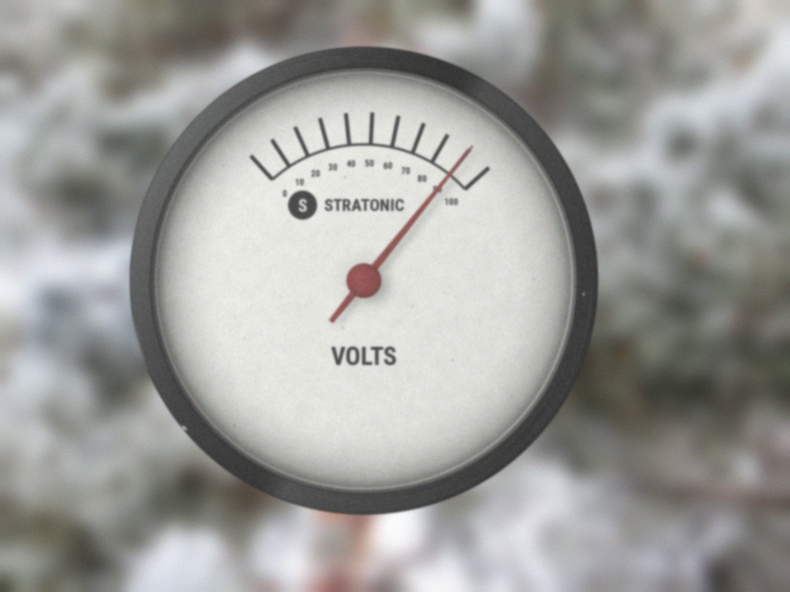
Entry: 90
